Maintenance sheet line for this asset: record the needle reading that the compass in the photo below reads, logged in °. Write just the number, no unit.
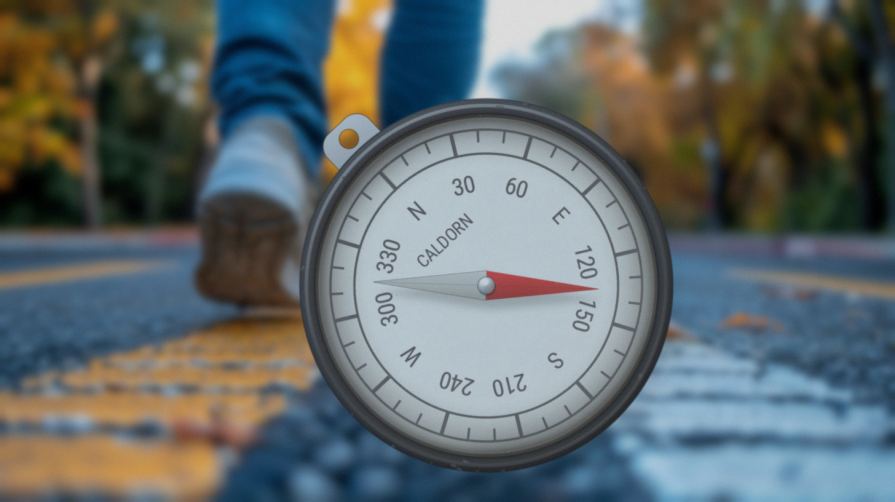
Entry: 135
